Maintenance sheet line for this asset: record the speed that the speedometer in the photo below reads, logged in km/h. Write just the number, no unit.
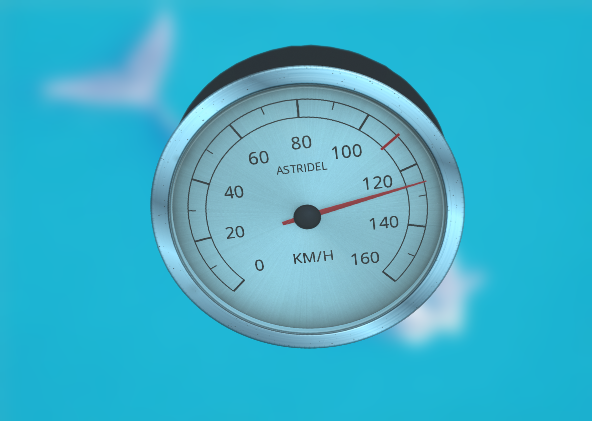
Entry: 125
